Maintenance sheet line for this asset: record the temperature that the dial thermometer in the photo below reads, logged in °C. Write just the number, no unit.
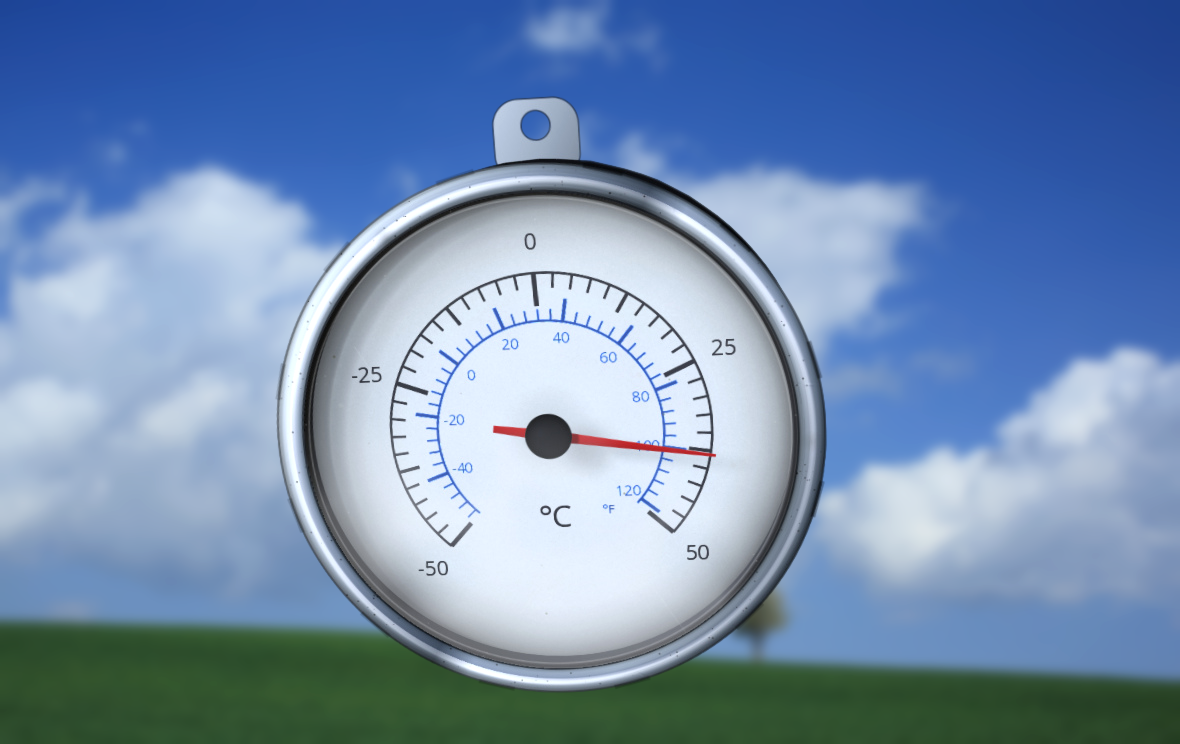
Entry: 37.5
